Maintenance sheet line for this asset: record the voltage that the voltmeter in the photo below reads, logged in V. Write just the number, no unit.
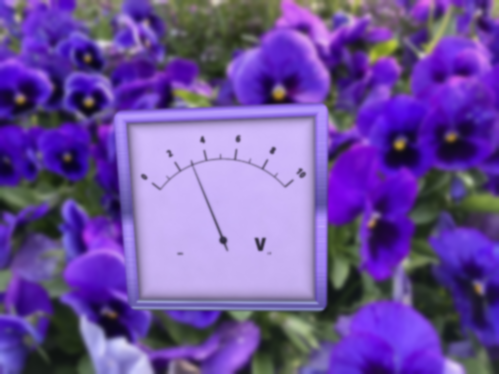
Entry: 3
